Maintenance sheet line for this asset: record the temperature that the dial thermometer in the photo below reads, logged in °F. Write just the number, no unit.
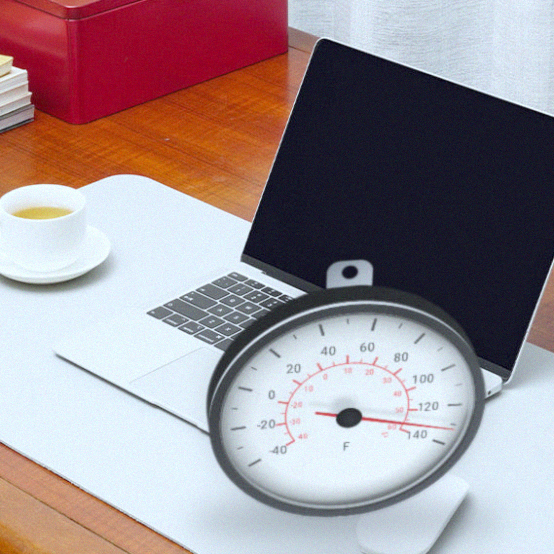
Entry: 130
